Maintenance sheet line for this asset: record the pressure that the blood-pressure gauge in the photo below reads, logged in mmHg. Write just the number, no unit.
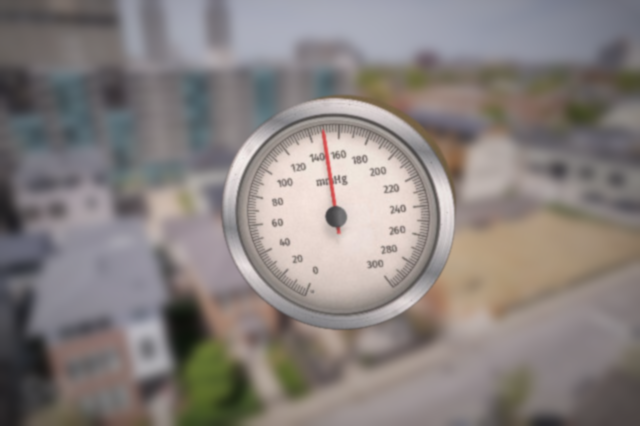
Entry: 150
